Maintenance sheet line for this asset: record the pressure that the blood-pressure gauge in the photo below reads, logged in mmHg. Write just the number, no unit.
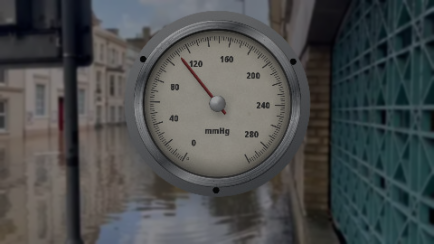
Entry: 110
